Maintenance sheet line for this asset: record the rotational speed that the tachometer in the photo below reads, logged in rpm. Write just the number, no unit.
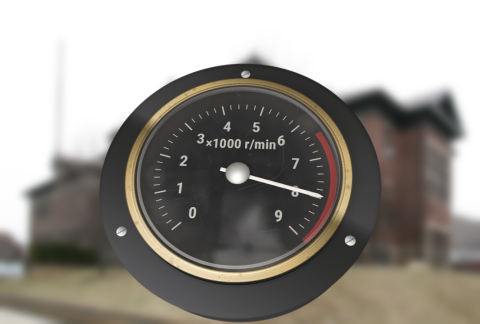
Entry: 8000
